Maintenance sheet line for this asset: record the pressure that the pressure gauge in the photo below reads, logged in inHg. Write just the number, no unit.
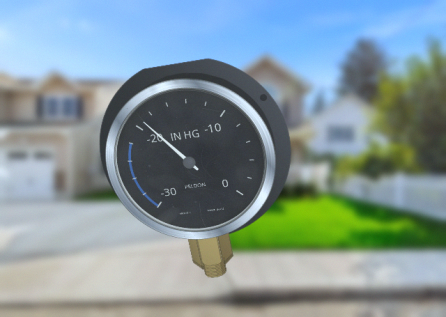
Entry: -19
